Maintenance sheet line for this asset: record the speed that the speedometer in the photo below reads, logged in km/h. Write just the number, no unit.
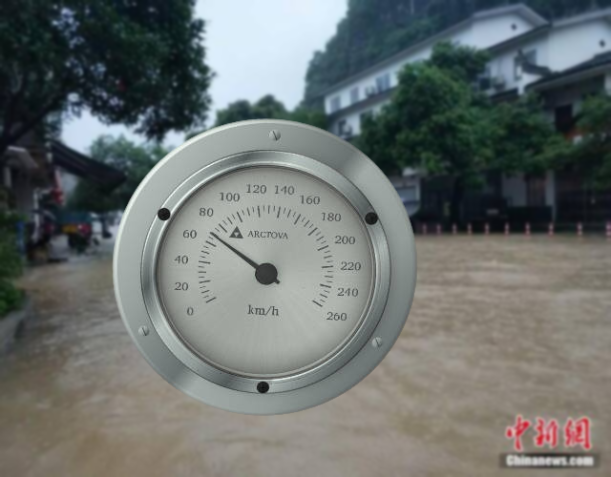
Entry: 70
